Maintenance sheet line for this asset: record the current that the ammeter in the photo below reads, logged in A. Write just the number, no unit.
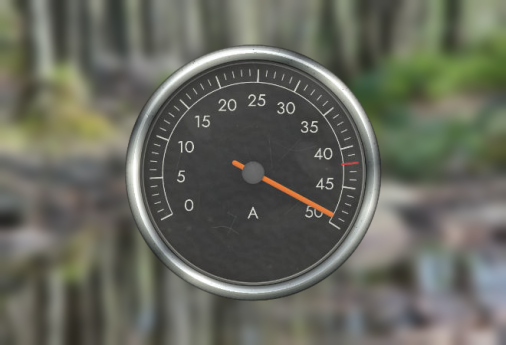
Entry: 49
